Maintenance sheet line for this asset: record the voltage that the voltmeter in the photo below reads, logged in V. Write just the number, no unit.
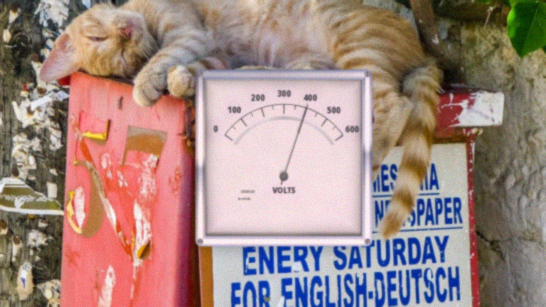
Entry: 400
